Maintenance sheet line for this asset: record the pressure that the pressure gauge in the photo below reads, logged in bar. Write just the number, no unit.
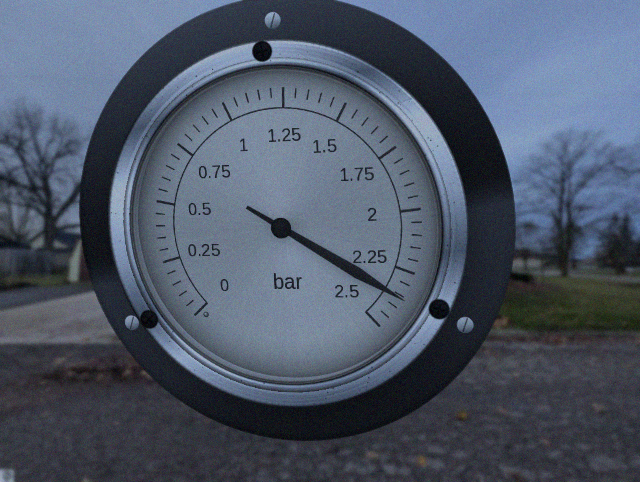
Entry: 2.35
